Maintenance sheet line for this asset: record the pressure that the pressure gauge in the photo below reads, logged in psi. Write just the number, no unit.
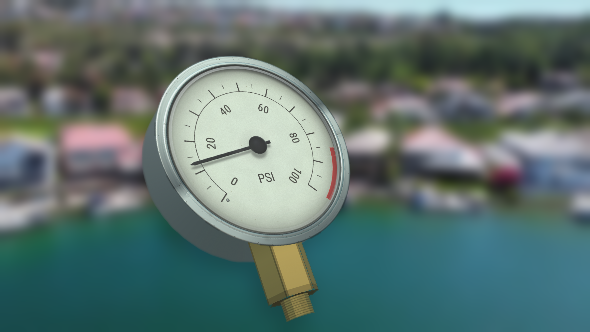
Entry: 12.5
